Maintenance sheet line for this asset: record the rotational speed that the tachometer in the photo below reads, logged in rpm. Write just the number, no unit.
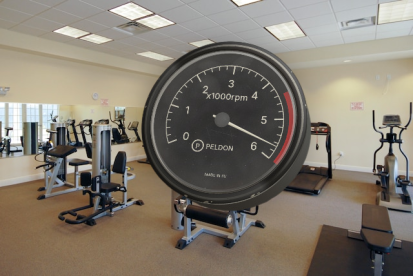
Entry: 5700
